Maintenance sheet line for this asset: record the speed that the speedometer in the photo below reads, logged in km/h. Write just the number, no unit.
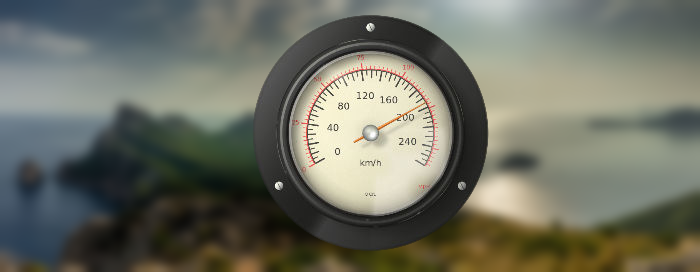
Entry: 195
